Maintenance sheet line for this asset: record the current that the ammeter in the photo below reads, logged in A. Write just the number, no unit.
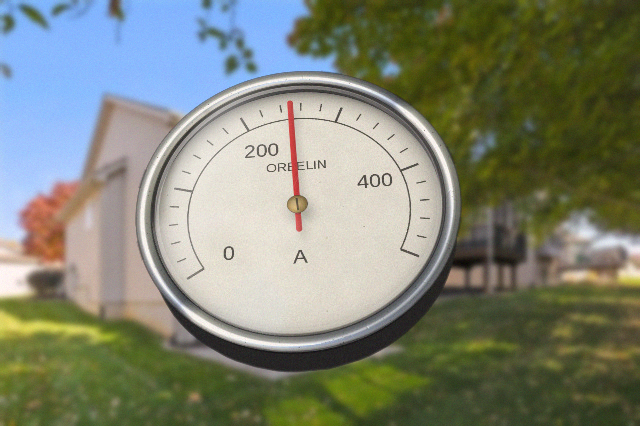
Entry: 250
